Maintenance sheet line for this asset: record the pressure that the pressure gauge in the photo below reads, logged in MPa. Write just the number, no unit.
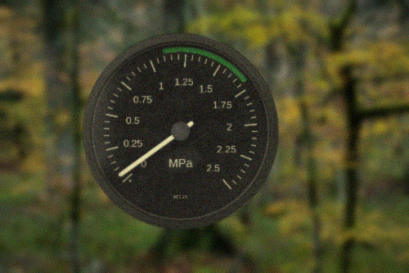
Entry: 0.05
